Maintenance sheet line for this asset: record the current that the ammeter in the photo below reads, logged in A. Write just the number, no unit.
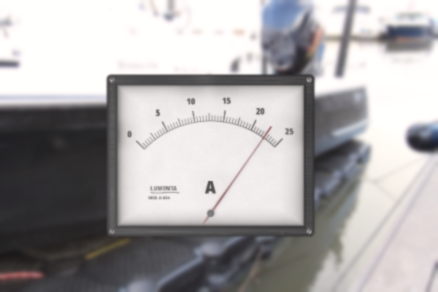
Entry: 22.5
